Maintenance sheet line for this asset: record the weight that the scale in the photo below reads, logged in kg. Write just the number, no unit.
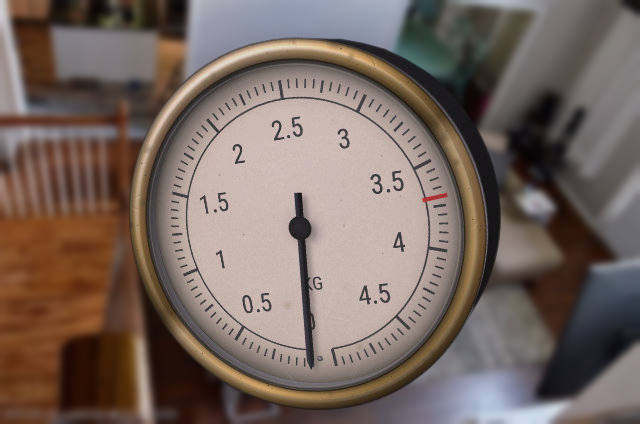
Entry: 0
